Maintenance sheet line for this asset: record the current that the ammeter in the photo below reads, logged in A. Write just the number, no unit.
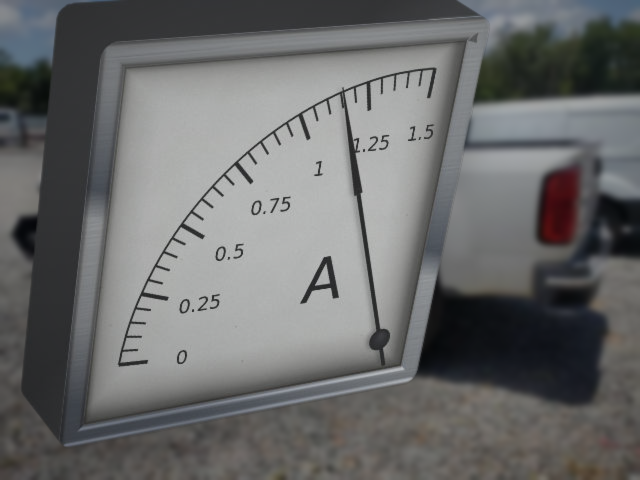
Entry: 1.15
